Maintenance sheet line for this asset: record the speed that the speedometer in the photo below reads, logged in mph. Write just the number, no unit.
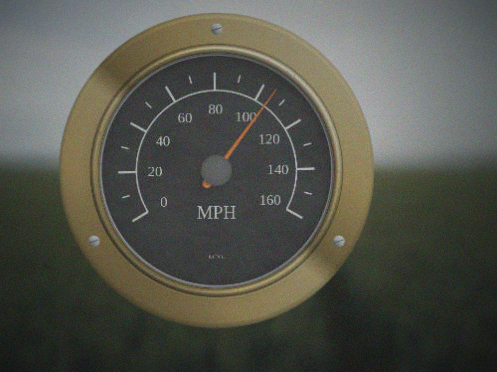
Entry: 105
